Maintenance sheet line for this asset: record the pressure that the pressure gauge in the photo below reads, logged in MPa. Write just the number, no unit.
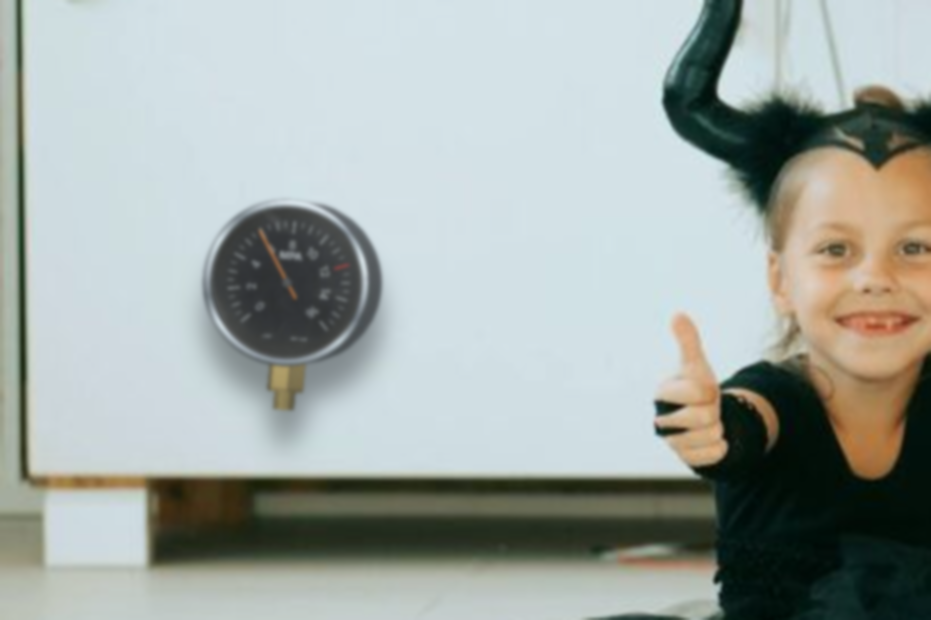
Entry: 6
